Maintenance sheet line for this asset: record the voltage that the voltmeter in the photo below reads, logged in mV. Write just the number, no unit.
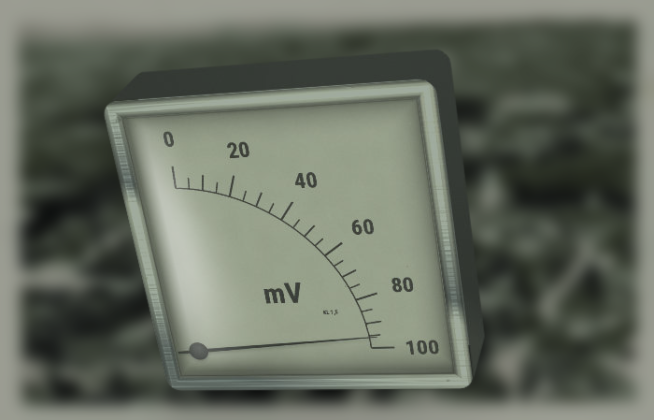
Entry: 95
